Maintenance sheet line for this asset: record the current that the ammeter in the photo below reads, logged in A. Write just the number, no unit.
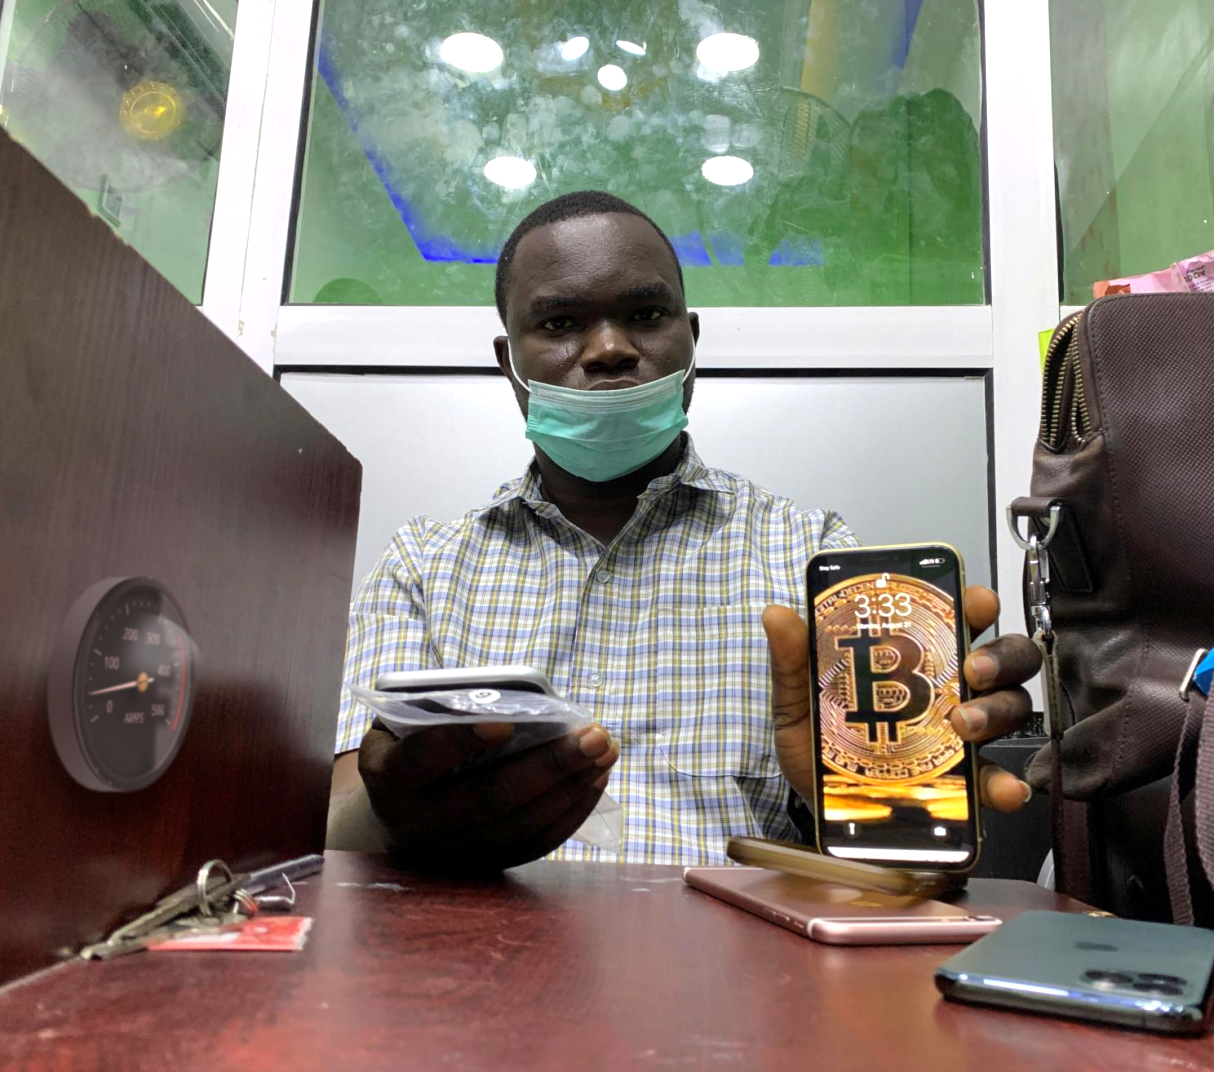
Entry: 40
